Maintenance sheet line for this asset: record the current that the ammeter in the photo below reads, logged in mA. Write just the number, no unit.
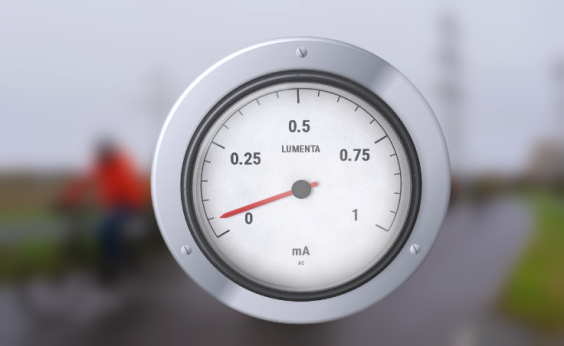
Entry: 0.05
